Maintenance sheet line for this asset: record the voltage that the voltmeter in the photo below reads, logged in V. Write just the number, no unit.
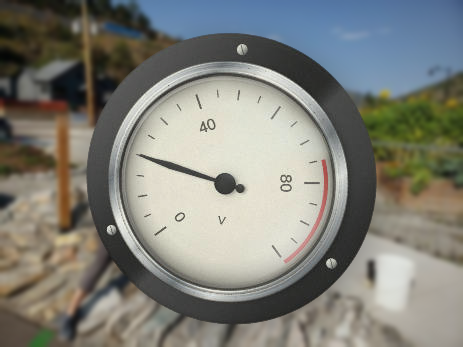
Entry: 20
